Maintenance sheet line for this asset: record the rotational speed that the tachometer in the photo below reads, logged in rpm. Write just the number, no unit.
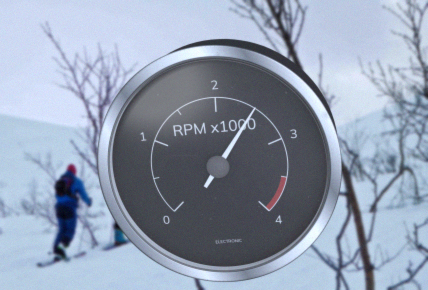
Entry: 2500
